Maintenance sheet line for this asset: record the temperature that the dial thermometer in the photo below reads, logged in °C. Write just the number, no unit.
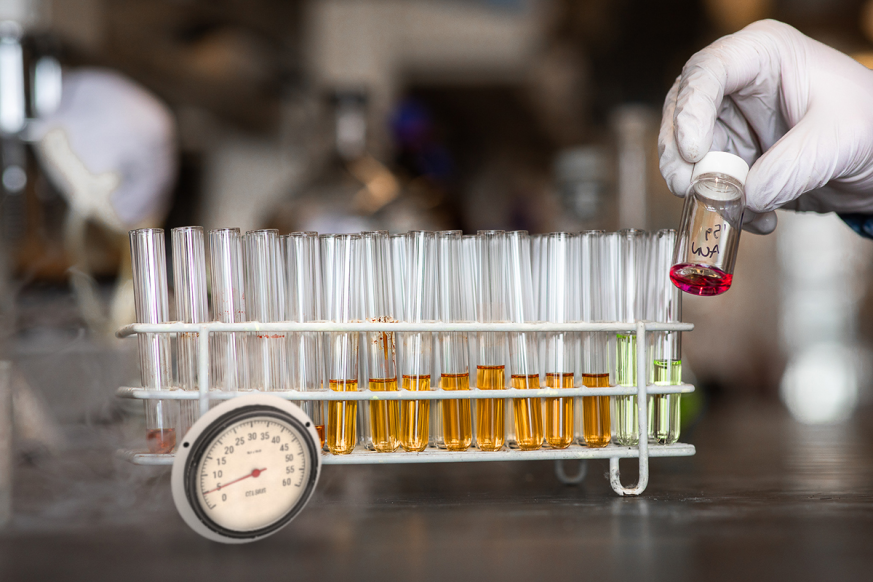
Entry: 5
